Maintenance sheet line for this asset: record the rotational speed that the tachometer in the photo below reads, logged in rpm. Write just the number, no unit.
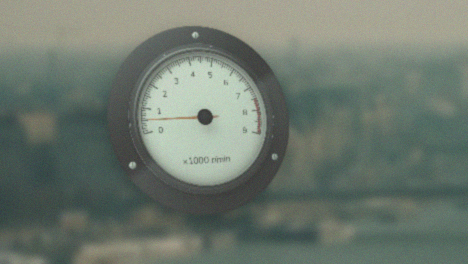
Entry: 500
